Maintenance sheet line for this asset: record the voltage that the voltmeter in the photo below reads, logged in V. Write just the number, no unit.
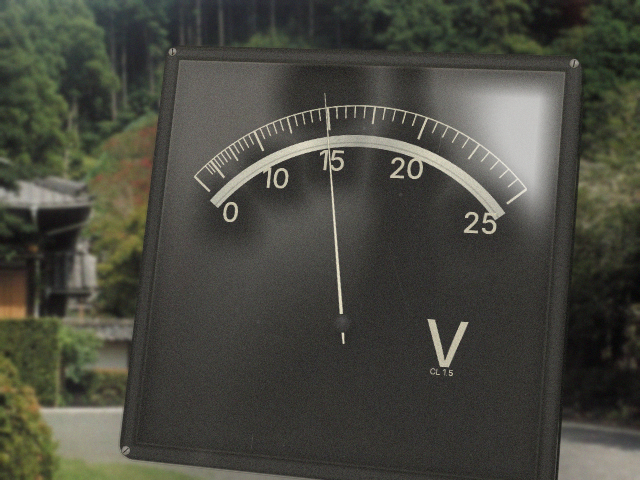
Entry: 15
